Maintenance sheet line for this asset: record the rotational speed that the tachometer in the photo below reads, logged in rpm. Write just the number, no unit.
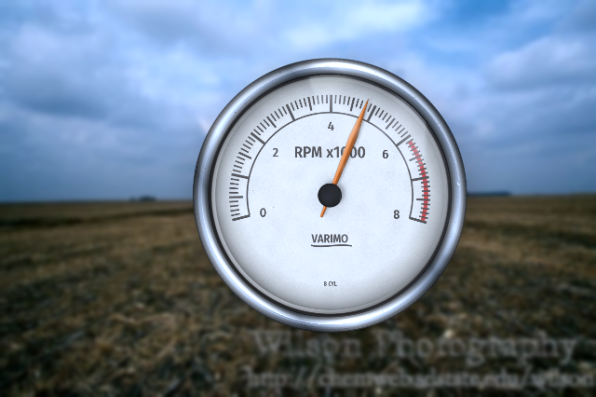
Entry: 4800
